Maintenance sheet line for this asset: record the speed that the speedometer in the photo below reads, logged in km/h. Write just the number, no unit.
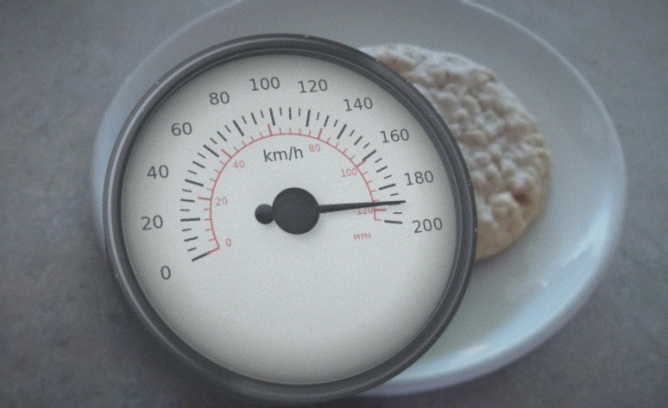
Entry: 190
